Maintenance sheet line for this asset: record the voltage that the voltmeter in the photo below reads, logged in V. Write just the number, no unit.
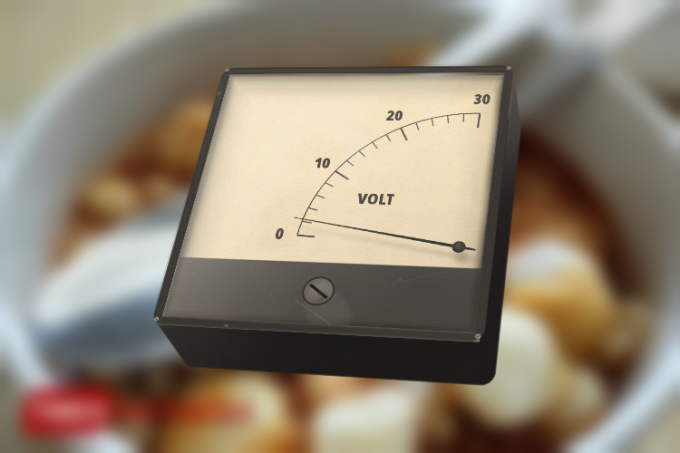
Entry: 2
